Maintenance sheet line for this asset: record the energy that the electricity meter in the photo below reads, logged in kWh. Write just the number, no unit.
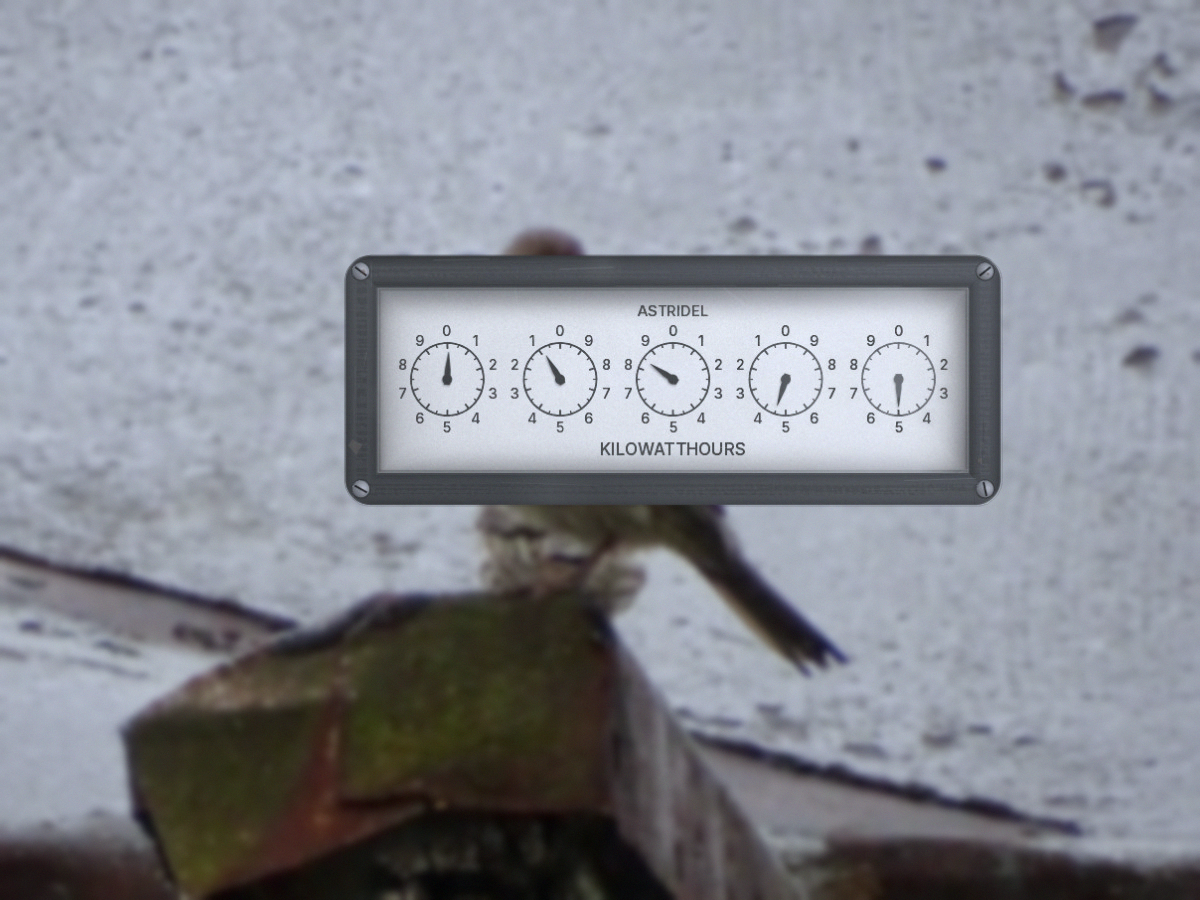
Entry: 845
